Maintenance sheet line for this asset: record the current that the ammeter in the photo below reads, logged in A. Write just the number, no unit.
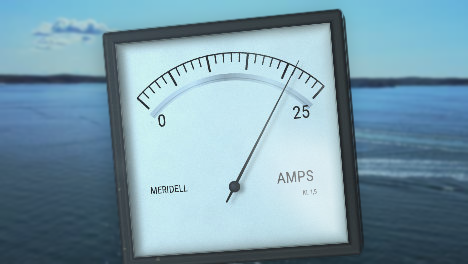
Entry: 21
